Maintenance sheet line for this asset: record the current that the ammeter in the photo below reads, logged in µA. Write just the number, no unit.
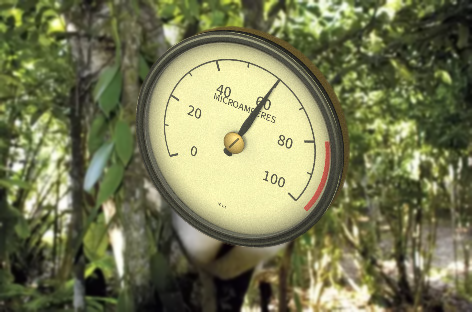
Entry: 60
